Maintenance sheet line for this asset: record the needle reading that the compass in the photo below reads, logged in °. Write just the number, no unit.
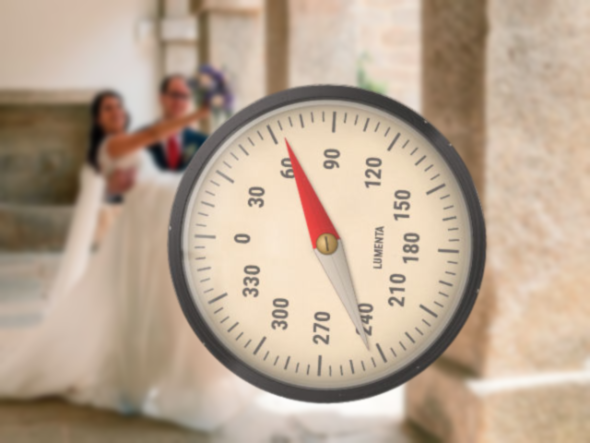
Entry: 65
